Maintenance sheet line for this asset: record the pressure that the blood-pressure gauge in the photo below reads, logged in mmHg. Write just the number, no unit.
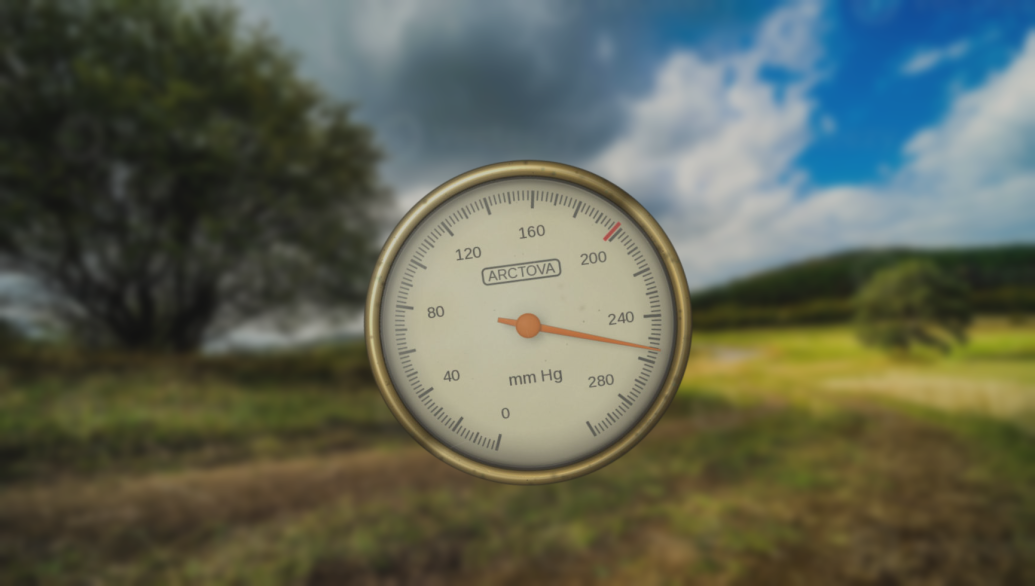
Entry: 254
